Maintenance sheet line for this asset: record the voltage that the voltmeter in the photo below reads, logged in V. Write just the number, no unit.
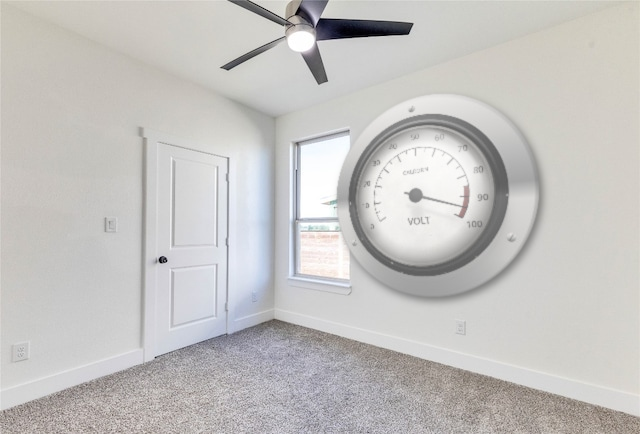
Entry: 95
